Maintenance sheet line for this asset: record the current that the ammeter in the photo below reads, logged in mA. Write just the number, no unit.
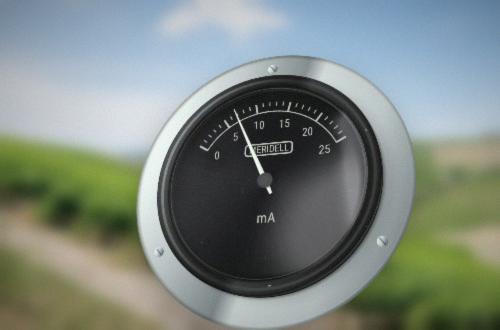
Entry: 7
